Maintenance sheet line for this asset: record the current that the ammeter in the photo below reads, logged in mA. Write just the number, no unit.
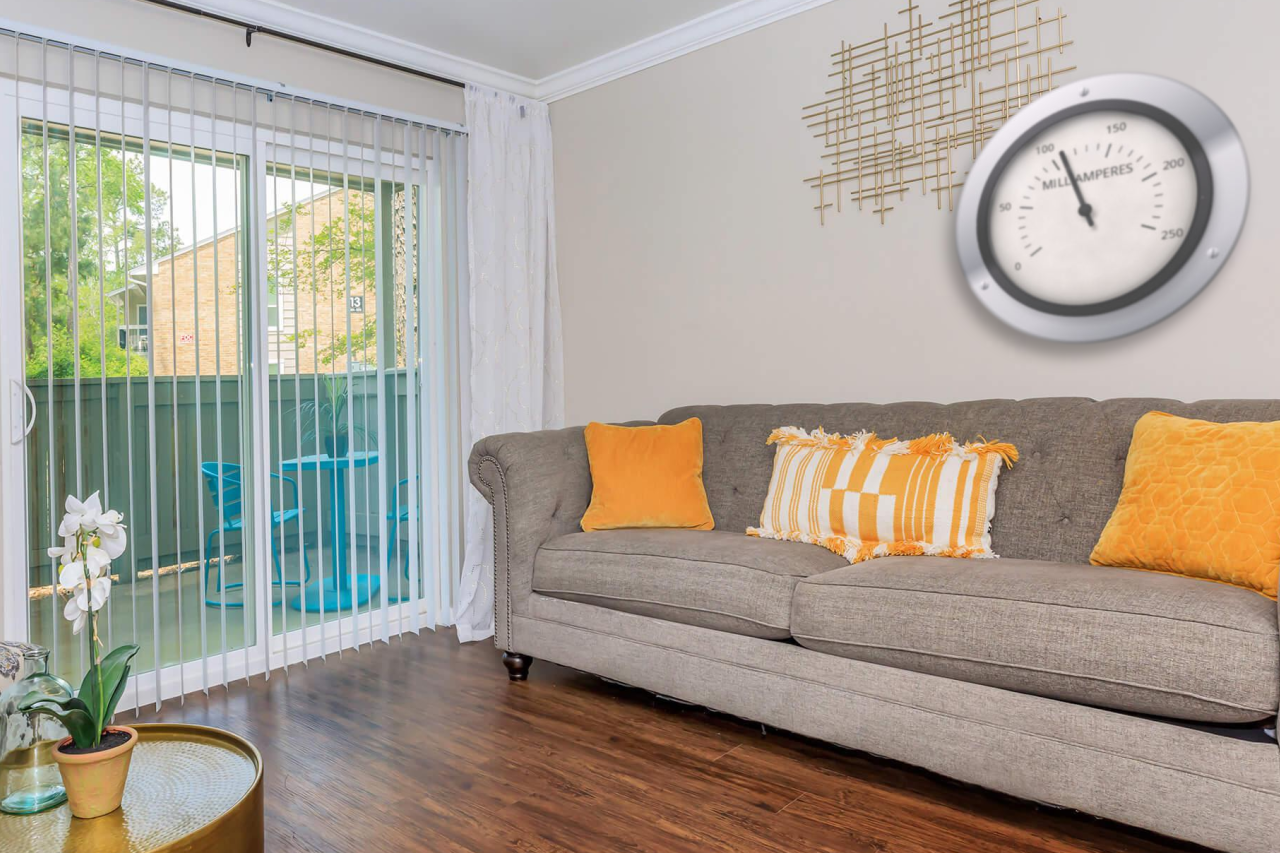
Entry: 110
